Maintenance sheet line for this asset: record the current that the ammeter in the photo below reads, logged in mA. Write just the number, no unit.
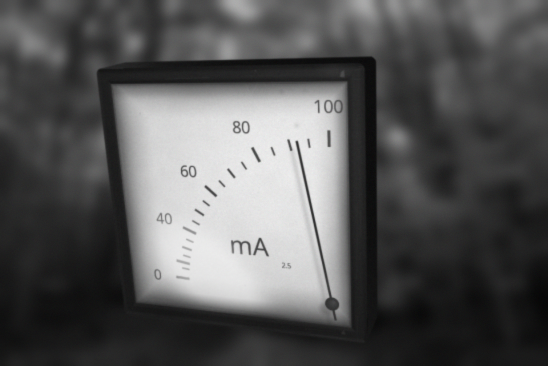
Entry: 92.5
